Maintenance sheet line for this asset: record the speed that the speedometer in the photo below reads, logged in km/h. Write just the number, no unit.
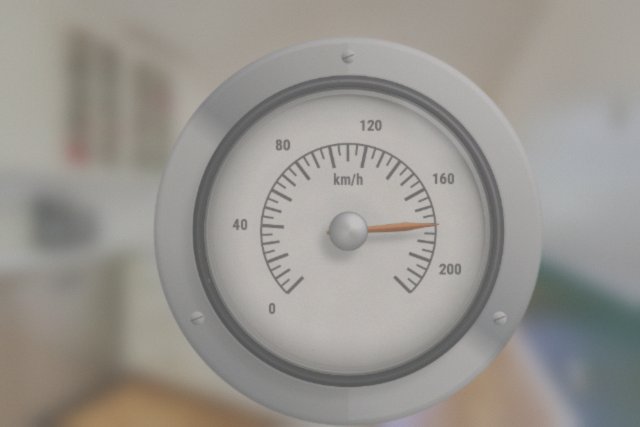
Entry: 180
